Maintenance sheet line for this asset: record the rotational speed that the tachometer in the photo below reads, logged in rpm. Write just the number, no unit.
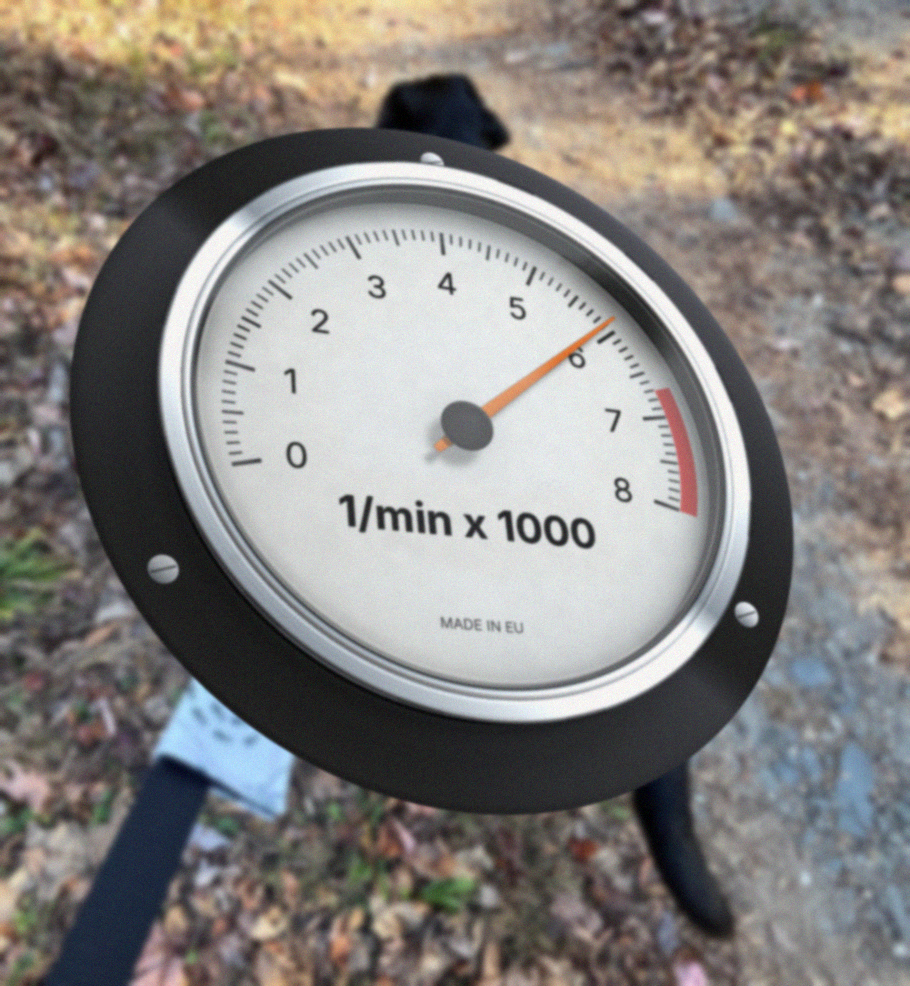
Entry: 5900
